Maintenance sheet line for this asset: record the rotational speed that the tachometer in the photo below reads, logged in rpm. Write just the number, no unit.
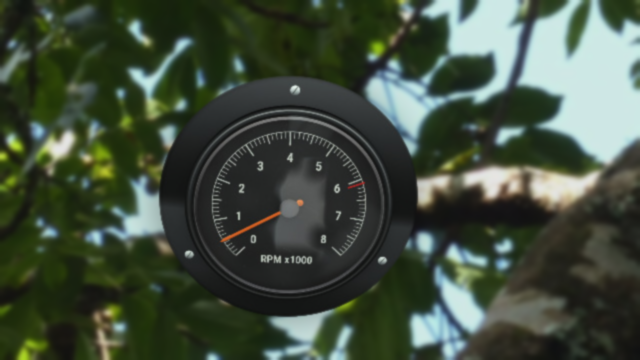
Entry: 500
